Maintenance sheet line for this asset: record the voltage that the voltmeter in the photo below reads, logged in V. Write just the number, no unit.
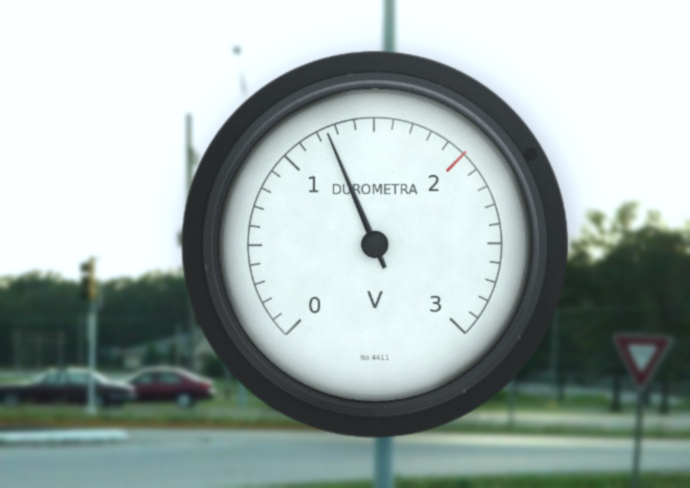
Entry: 1.25
